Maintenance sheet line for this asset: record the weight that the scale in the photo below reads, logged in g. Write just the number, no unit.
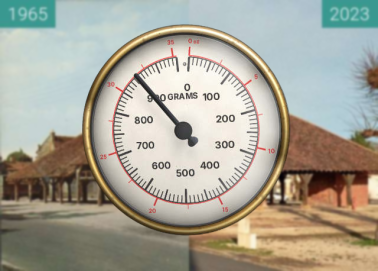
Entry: 900
